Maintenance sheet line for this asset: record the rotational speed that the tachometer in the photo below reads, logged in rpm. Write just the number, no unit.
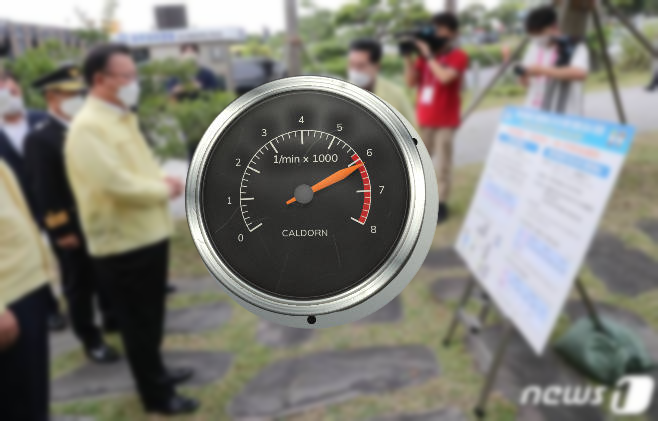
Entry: 6200
